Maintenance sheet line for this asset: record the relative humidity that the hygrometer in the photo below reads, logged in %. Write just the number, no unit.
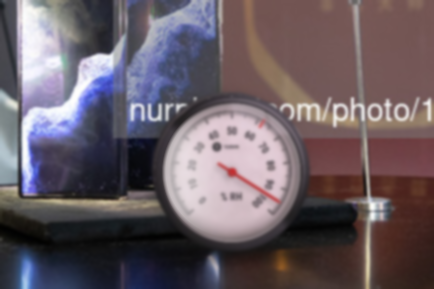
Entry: 95
